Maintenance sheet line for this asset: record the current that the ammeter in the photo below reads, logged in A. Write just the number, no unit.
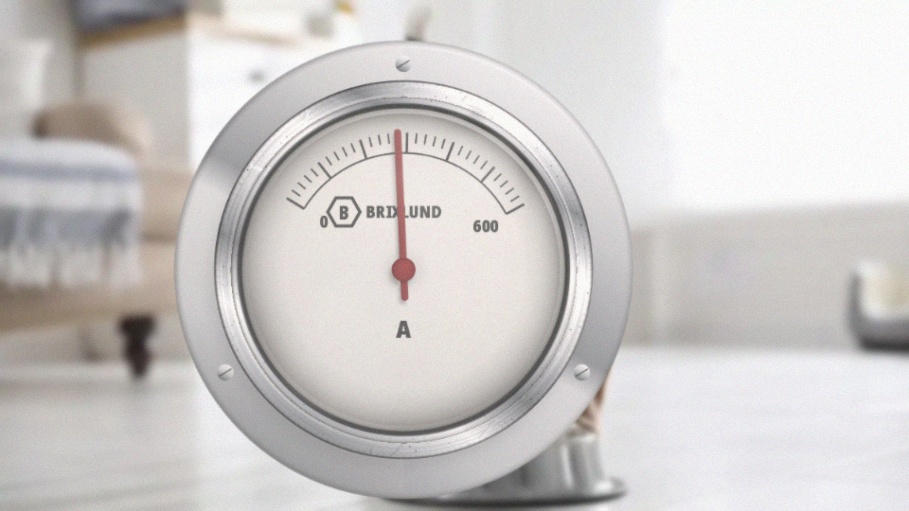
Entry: 280
